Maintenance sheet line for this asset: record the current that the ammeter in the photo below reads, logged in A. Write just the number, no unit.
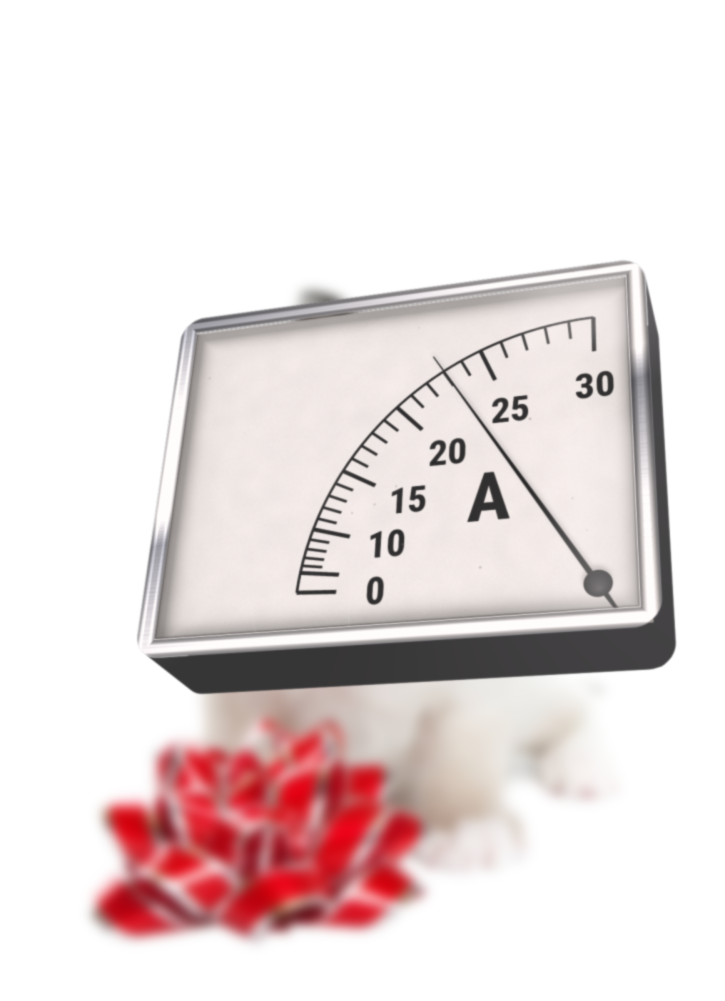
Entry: 23
